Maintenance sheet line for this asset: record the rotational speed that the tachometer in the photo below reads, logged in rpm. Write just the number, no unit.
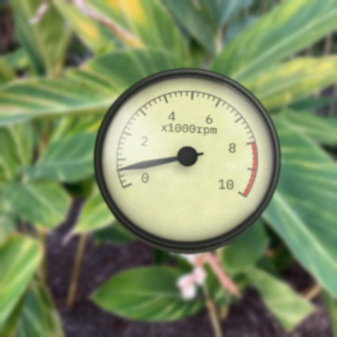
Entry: 600
